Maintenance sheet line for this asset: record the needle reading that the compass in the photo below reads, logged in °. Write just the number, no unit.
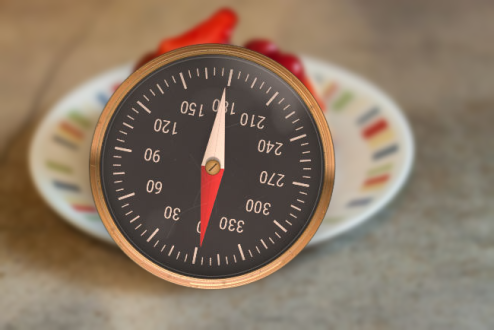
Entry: 357.5
